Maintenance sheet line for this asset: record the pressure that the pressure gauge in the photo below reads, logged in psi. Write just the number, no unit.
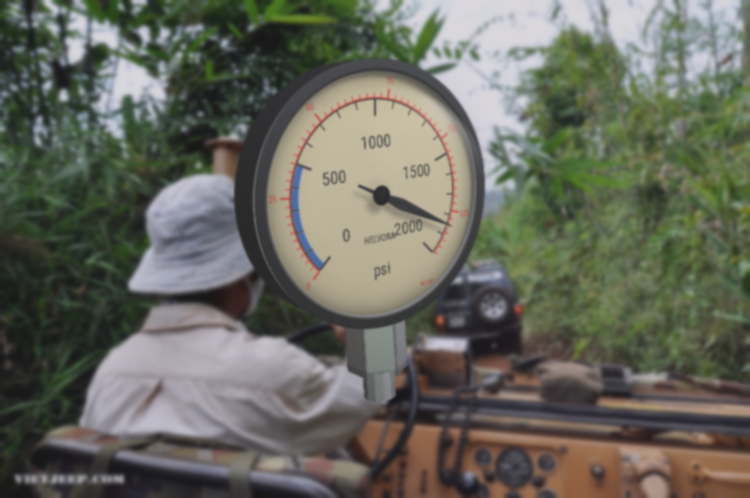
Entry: 1850
